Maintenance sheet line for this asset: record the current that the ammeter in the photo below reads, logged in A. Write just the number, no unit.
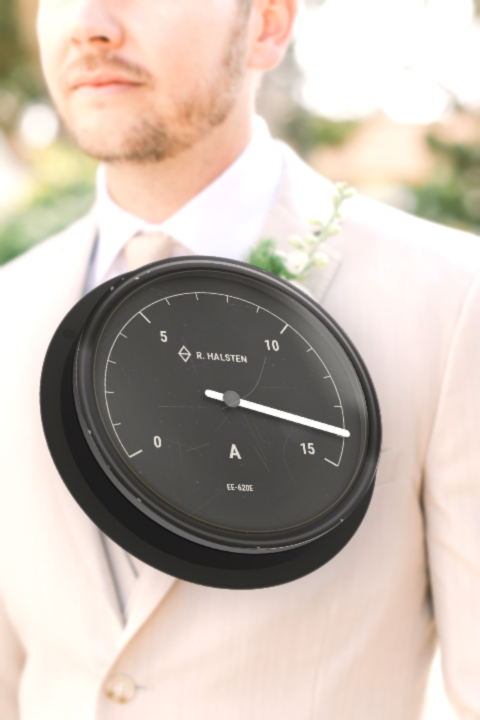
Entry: 14
